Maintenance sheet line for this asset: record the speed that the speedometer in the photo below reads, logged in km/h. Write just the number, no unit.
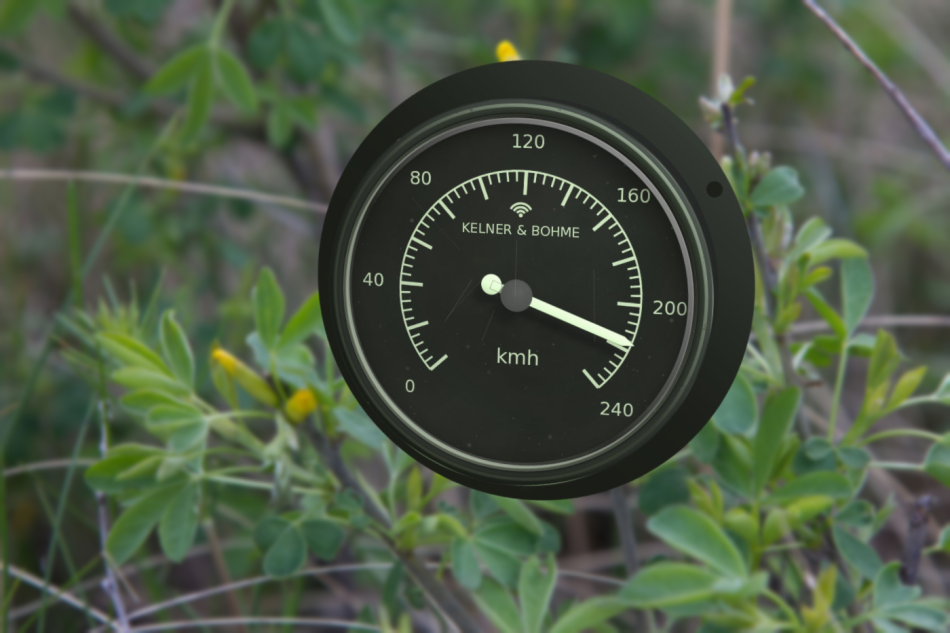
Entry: 216
